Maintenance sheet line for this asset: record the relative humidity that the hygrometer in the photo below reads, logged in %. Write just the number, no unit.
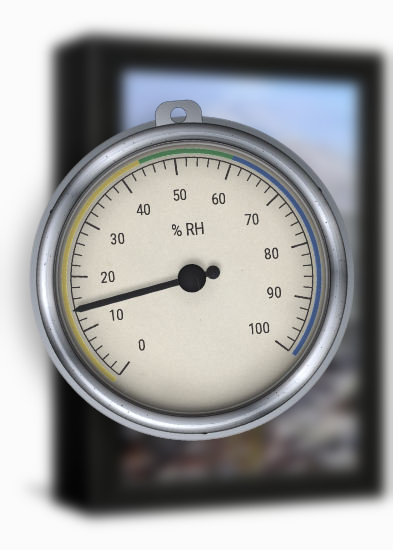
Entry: 14
